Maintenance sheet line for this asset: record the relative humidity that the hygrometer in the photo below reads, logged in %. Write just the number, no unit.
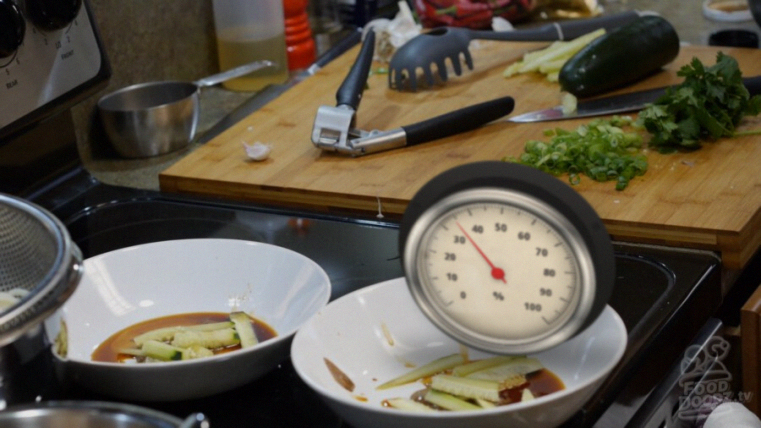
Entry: 35
